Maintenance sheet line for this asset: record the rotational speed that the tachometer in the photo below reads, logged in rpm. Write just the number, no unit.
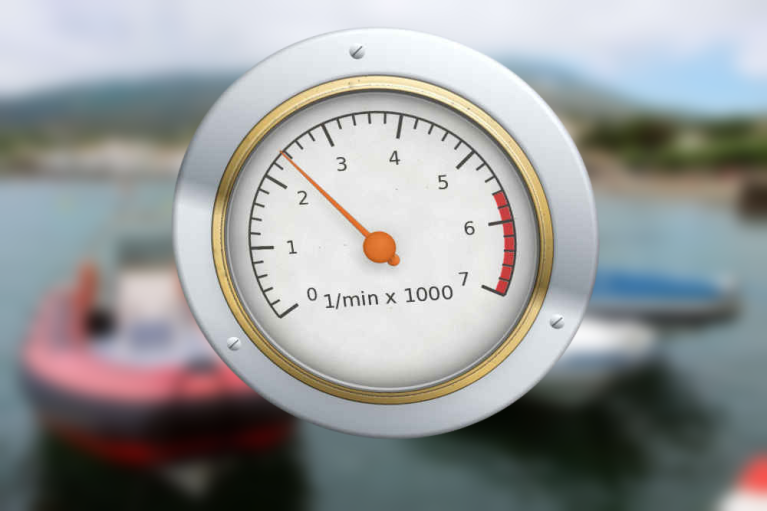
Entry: 2400
